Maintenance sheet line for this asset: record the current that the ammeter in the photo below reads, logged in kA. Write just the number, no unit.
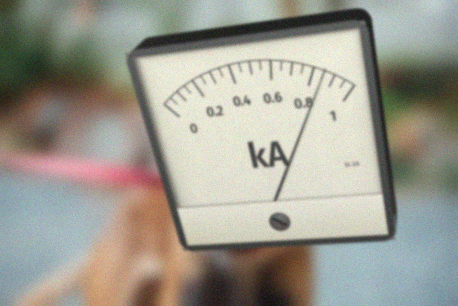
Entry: 0.85
